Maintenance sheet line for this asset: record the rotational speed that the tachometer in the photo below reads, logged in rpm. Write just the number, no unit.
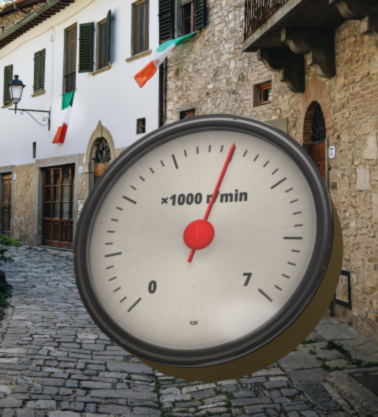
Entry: 4000
